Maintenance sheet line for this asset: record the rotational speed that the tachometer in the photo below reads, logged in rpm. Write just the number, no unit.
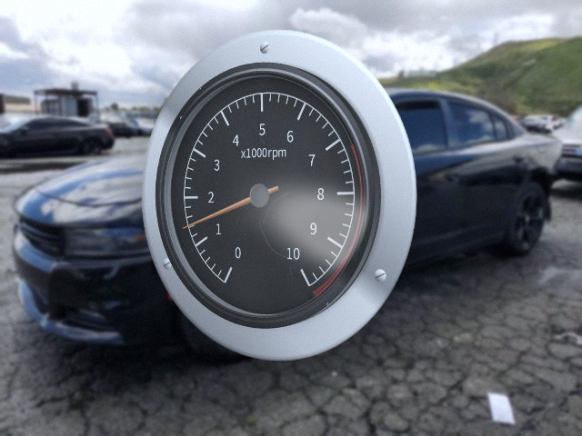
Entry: 1400
